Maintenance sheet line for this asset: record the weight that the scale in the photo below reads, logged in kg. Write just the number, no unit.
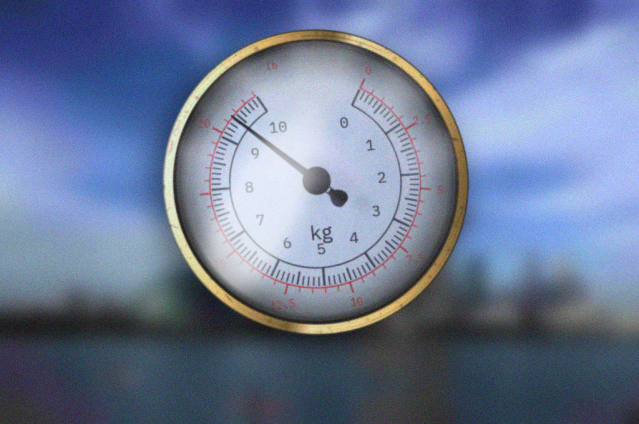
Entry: 9.4
